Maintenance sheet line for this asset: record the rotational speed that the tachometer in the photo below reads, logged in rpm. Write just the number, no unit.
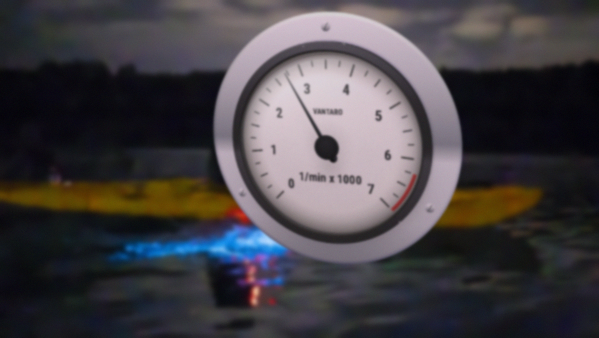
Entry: 2750
